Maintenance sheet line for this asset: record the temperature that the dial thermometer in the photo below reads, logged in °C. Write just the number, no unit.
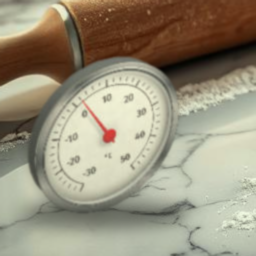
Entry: 2
